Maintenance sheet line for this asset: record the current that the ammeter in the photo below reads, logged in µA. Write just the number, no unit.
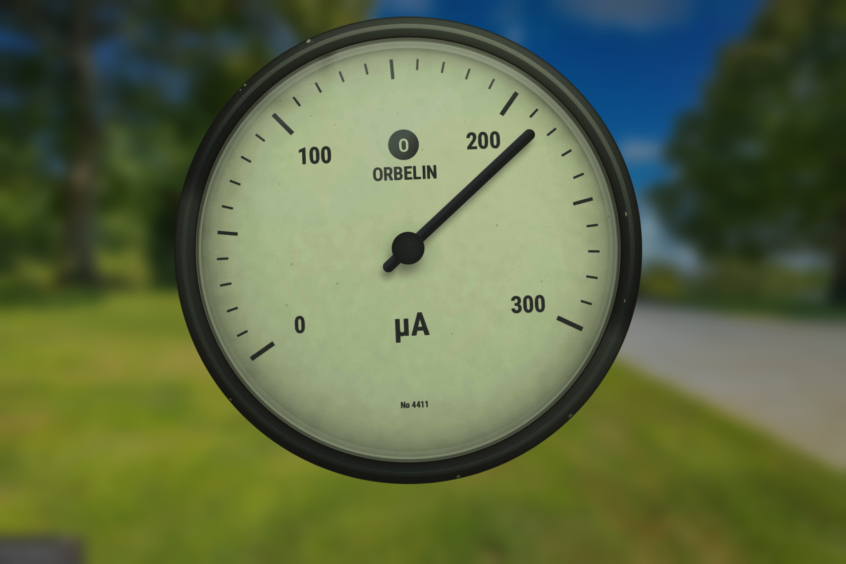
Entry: 215
